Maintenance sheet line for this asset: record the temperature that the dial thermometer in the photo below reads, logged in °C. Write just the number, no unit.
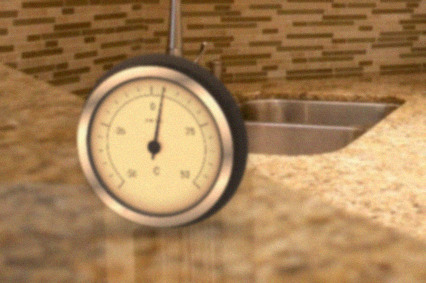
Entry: 5
